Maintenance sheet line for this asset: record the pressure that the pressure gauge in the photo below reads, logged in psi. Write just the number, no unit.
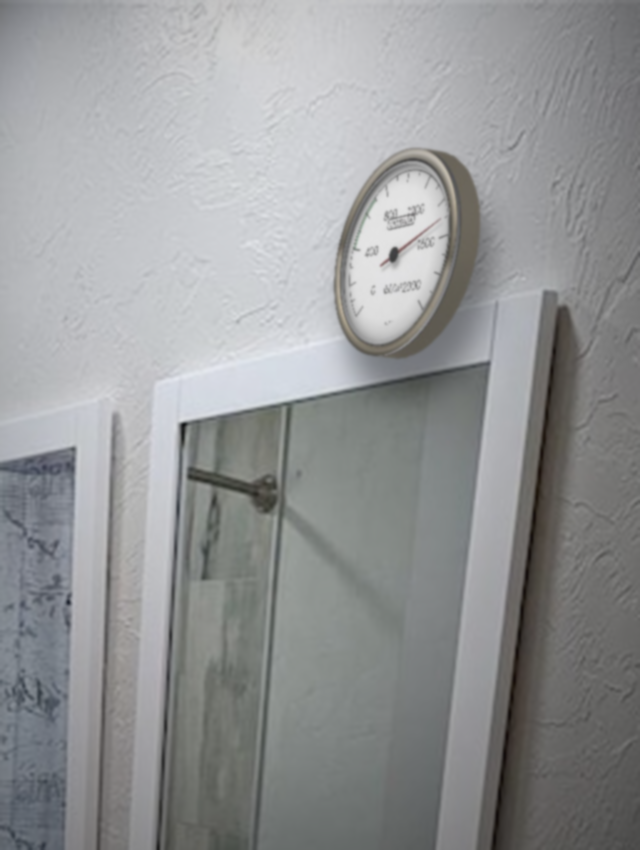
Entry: 1500
